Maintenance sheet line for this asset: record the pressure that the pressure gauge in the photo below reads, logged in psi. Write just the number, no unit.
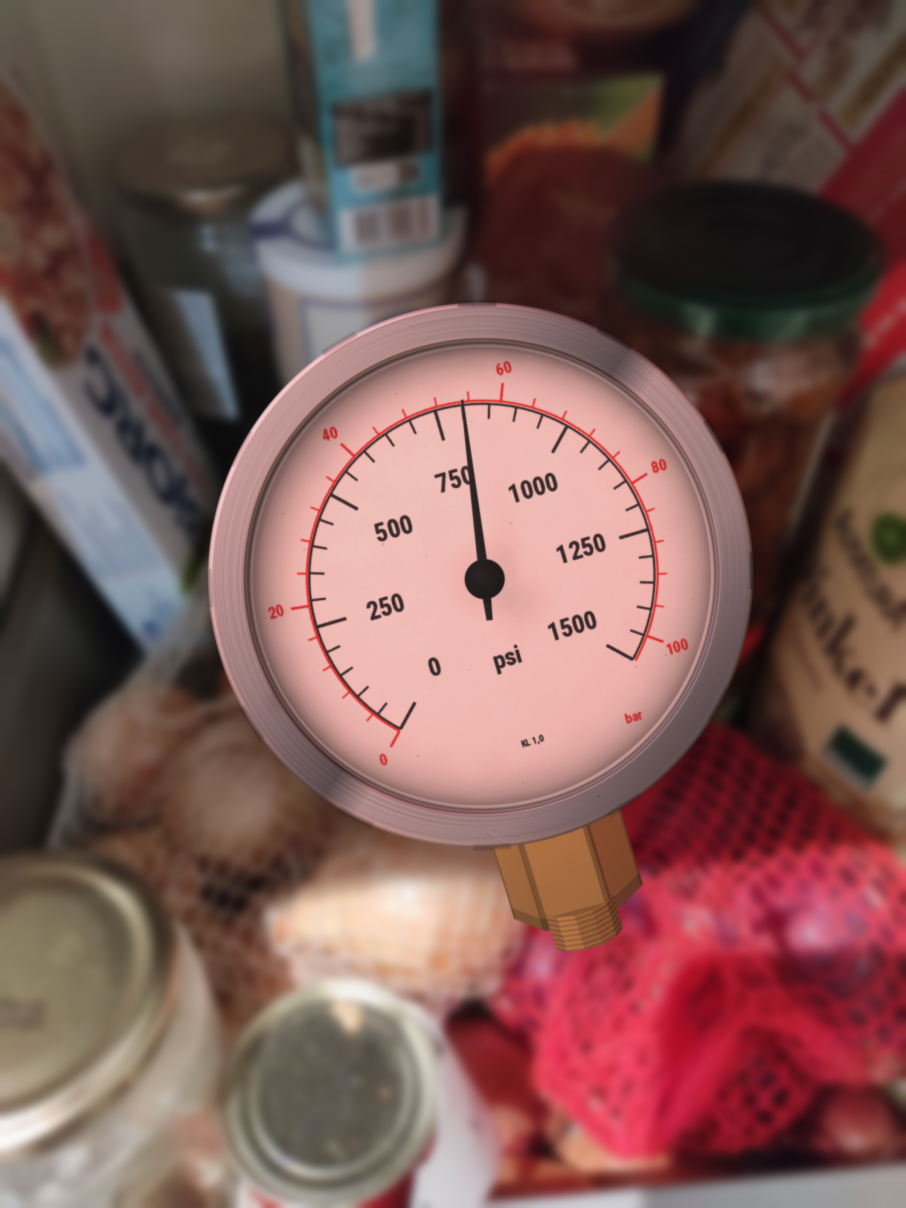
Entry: 800
